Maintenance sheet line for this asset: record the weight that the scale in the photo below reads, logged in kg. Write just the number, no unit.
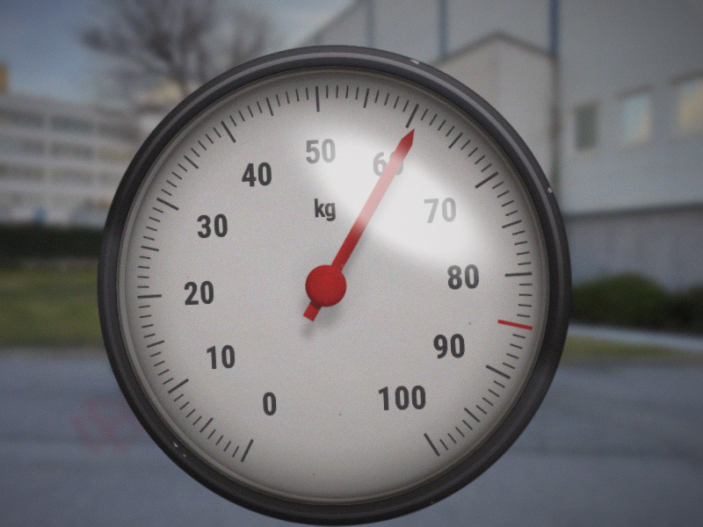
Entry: 61
